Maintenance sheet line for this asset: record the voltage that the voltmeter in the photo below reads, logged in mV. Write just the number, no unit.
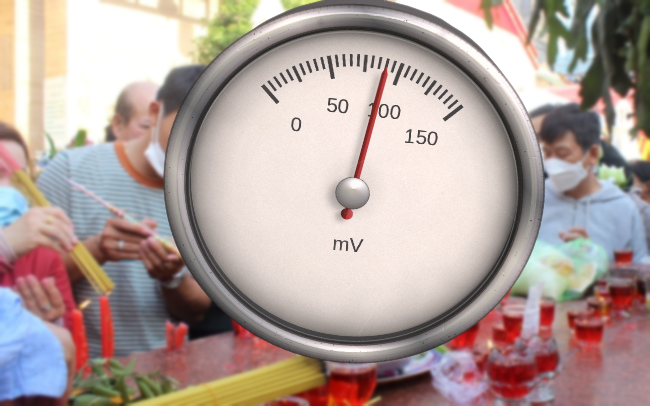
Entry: 90
